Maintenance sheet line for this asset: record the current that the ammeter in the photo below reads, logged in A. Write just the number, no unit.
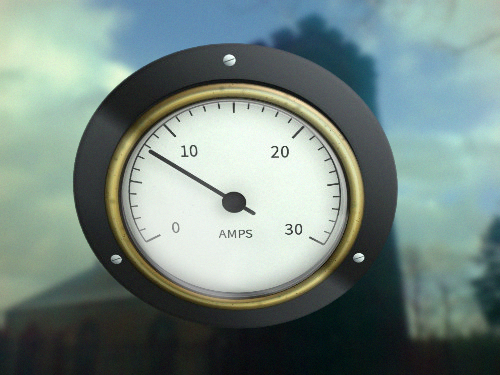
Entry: 8
